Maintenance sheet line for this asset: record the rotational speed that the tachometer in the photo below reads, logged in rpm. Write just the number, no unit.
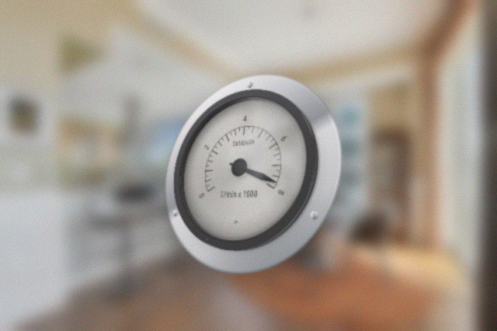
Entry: 7750
